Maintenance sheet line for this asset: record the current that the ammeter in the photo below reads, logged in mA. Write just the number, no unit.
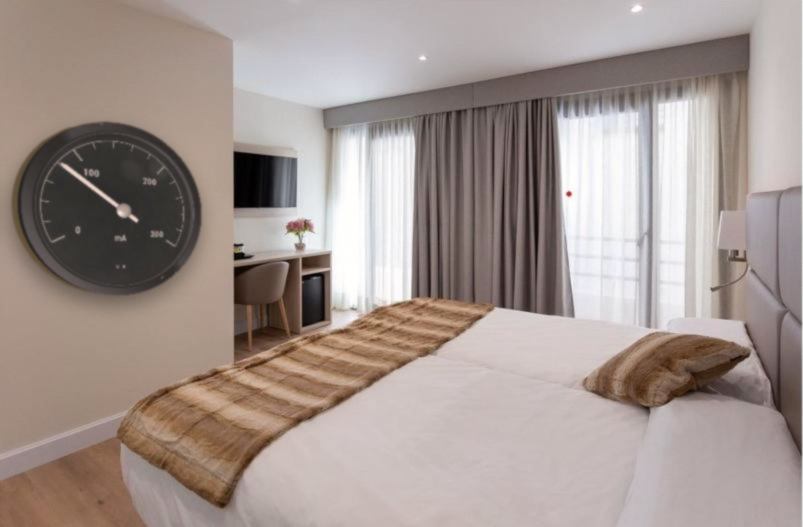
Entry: 80
